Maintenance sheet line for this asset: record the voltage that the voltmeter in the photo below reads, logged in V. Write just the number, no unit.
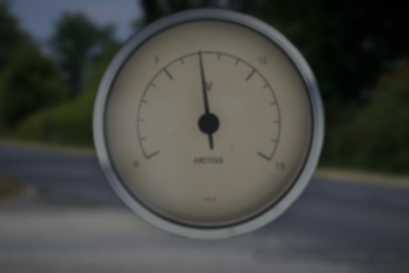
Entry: 7
